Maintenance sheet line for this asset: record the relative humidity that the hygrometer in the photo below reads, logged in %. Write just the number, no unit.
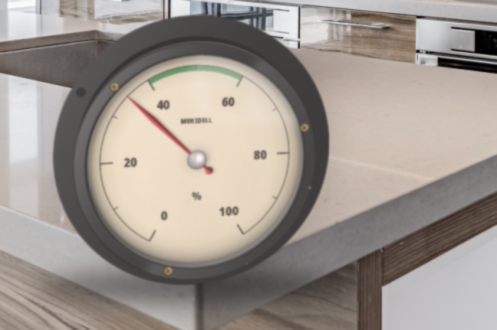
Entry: 35
